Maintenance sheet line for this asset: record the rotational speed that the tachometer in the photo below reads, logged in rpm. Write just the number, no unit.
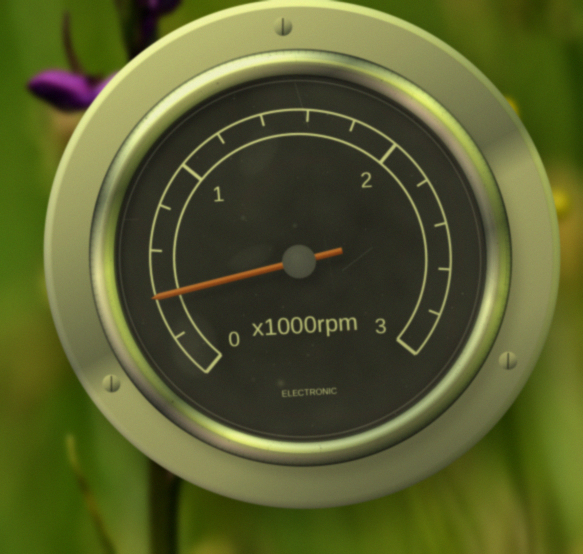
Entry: 400
